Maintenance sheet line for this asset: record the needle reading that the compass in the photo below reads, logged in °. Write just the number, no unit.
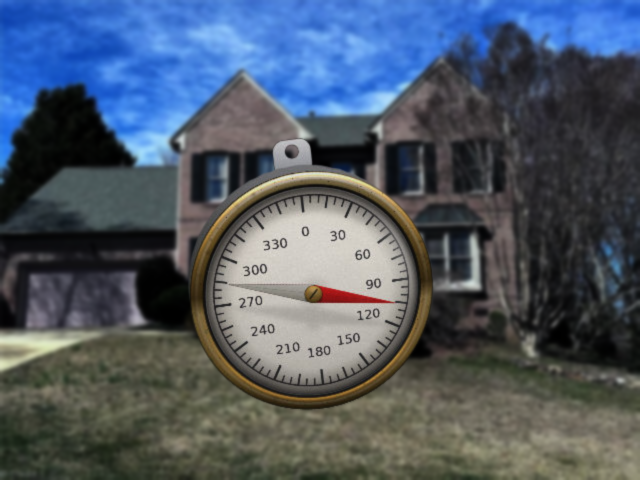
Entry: 105
